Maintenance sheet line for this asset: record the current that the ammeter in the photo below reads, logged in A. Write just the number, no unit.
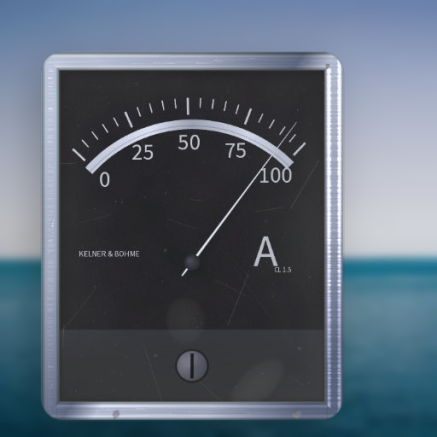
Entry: 92.5
